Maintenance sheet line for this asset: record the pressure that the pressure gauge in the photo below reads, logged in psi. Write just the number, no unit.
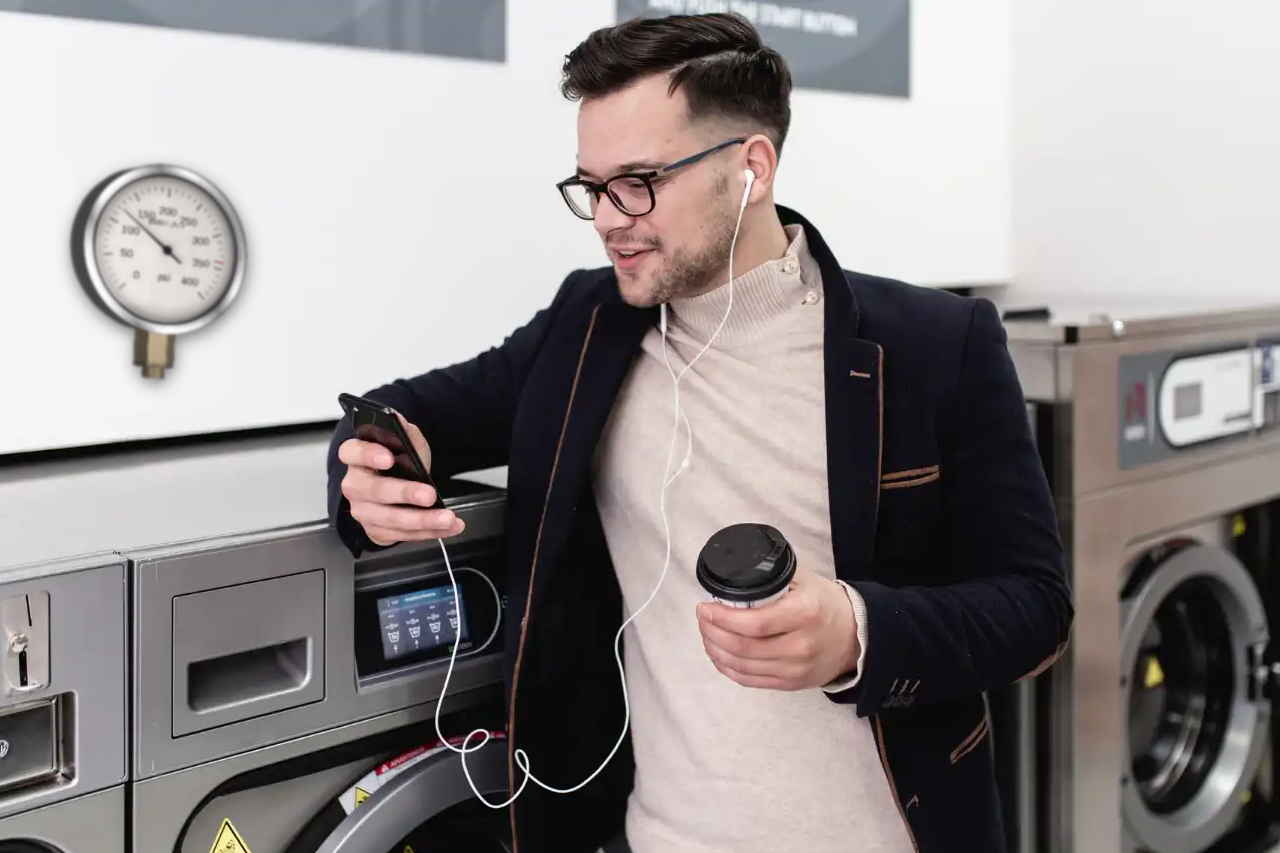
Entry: 120
